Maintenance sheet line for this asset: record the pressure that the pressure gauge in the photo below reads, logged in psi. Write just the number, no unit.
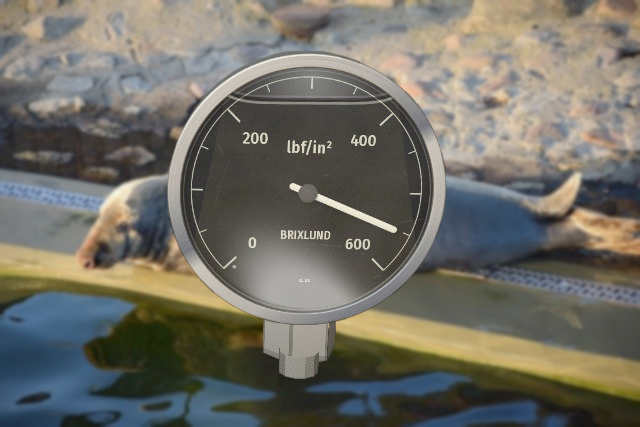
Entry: 550
